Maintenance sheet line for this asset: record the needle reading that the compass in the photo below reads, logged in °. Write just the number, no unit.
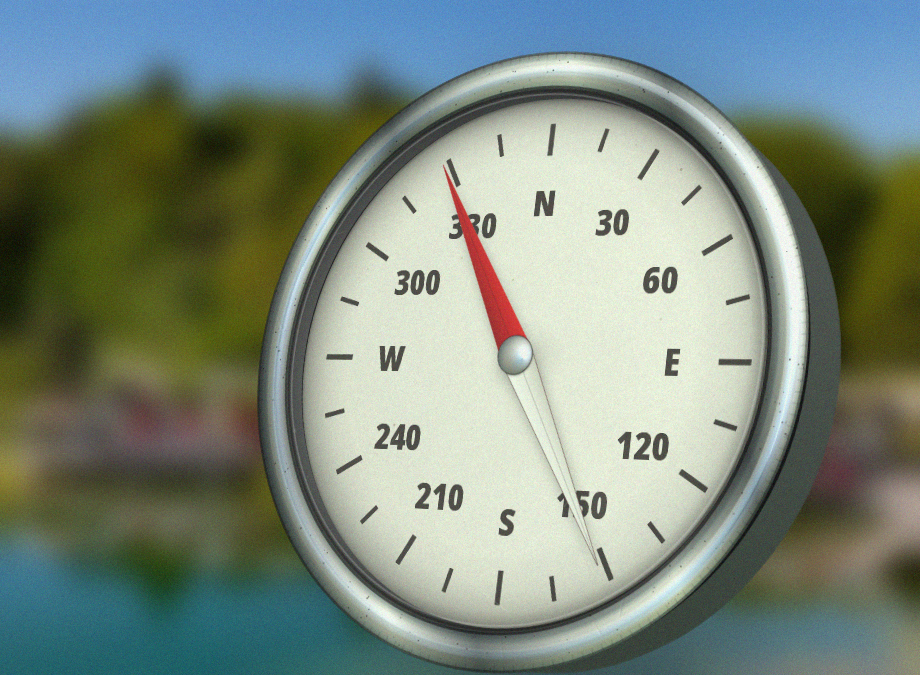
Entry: 330
